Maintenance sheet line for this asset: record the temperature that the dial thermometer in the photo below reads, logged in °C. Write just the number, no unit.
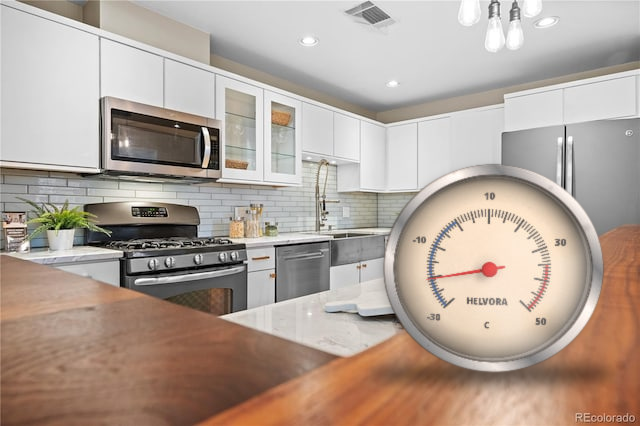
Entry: -20
